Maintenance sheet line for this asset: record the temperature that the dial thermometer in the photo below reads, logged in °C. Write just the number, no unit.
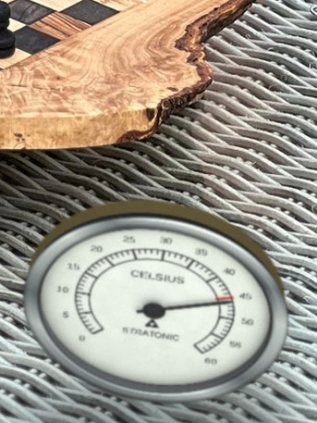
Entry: 45
